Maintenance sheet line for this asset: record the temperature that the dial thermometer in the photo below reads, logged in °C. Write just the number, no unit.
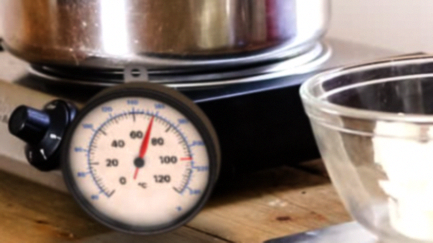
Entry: 70
